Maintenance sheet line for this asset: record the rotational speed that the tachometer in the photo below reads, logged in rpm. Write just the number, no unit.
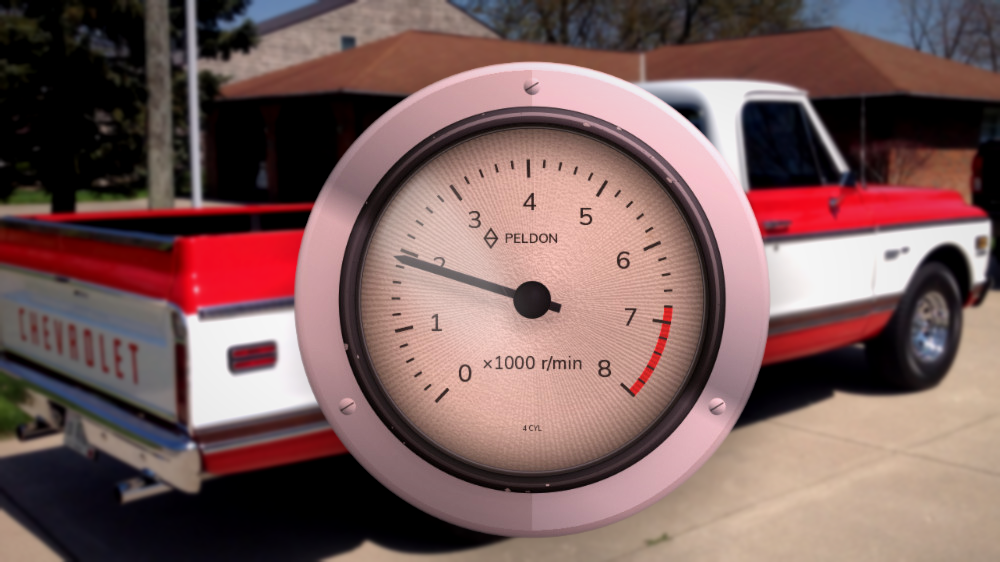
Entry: 1900
